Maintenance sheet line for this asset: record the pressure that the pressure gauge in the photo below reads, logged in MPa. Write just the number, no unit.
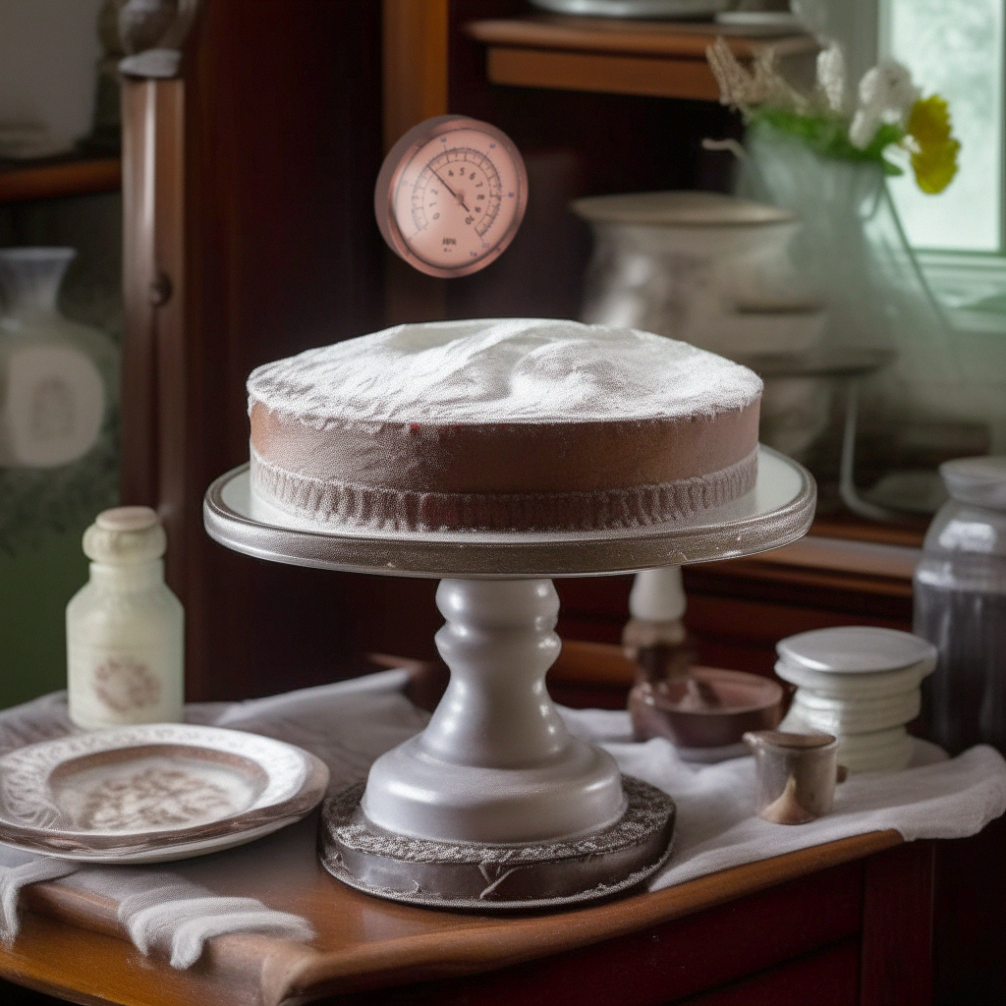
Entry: 3
